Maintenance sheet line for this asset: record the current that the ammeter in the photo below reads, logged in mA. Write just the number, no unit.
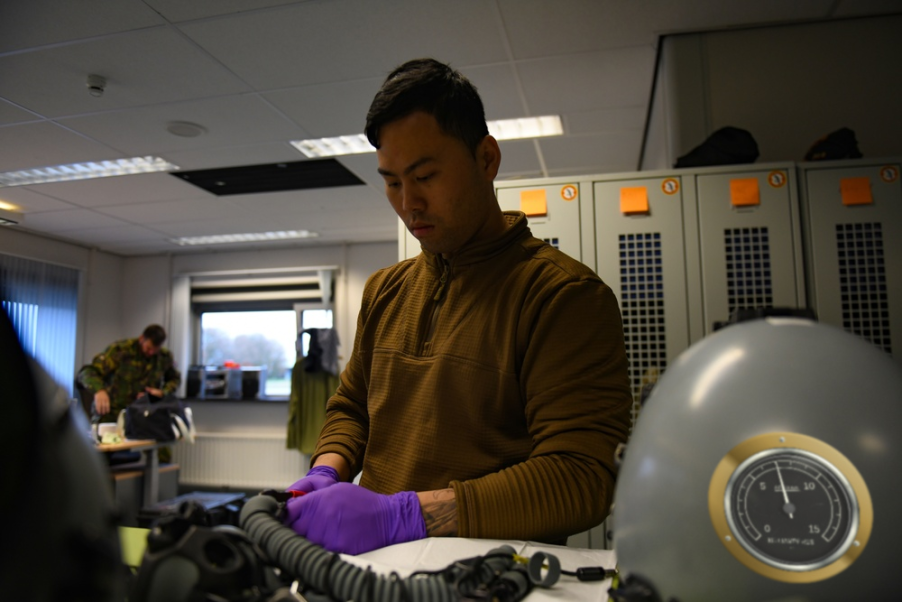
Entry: 7
